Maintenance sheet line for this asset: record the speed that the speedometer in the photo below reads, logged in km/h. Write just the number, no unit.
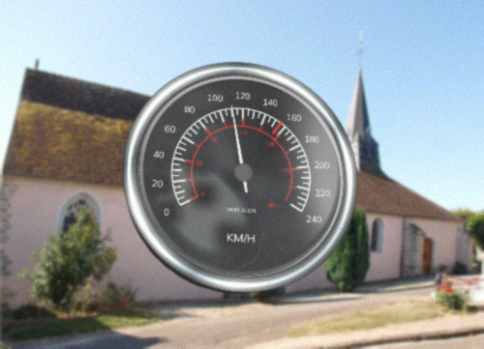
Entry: 110
